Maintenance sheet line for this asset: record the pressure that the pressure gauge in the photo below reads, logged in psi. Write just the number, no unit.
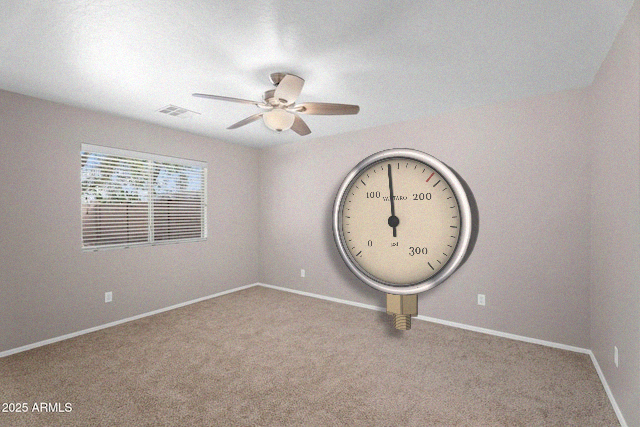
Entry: 140
